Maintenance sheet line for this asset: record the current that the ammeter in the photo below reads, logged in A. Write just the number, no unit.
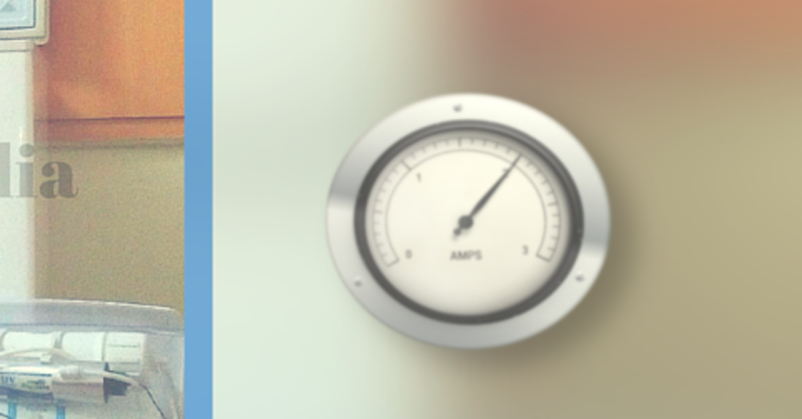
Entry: 2
